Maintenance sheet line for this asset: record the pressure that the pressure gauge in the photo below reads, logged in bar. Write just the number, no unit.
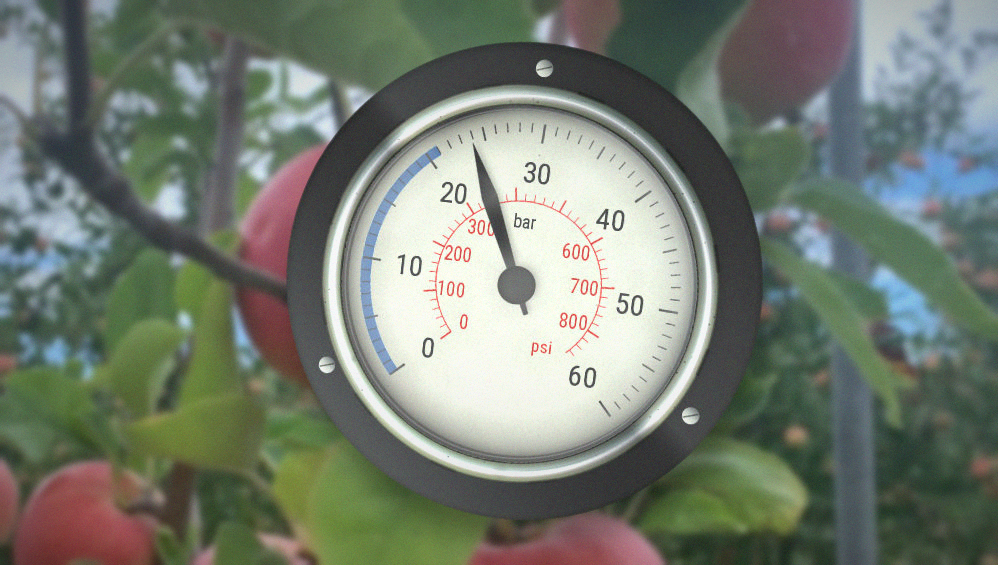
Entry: 24
